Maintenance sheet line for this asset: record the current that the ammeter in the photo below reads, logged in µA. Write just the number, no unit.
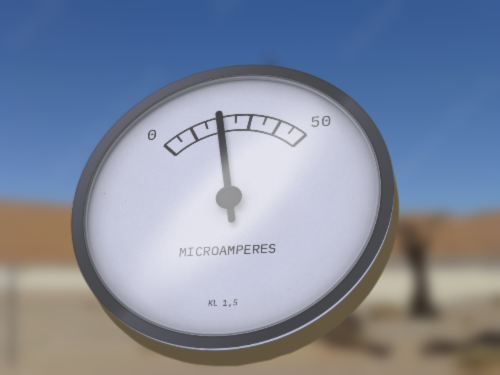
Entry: 20
